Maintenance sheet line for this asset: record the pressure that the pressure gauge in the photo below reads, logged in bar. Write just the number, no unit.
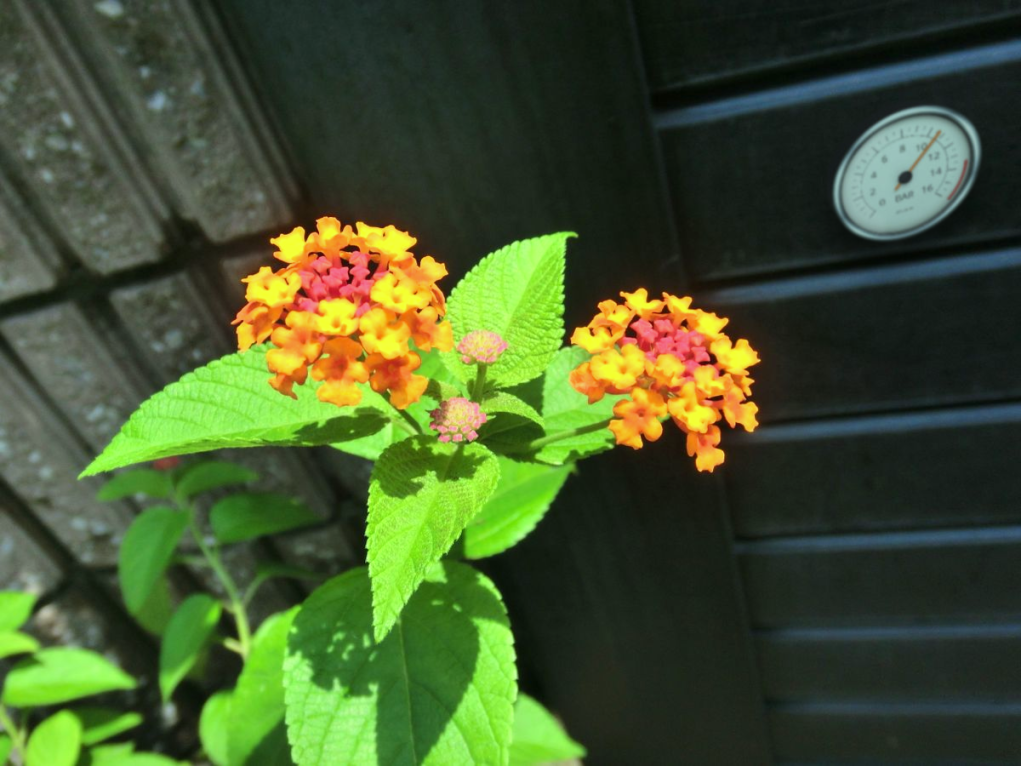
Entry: 10.5
